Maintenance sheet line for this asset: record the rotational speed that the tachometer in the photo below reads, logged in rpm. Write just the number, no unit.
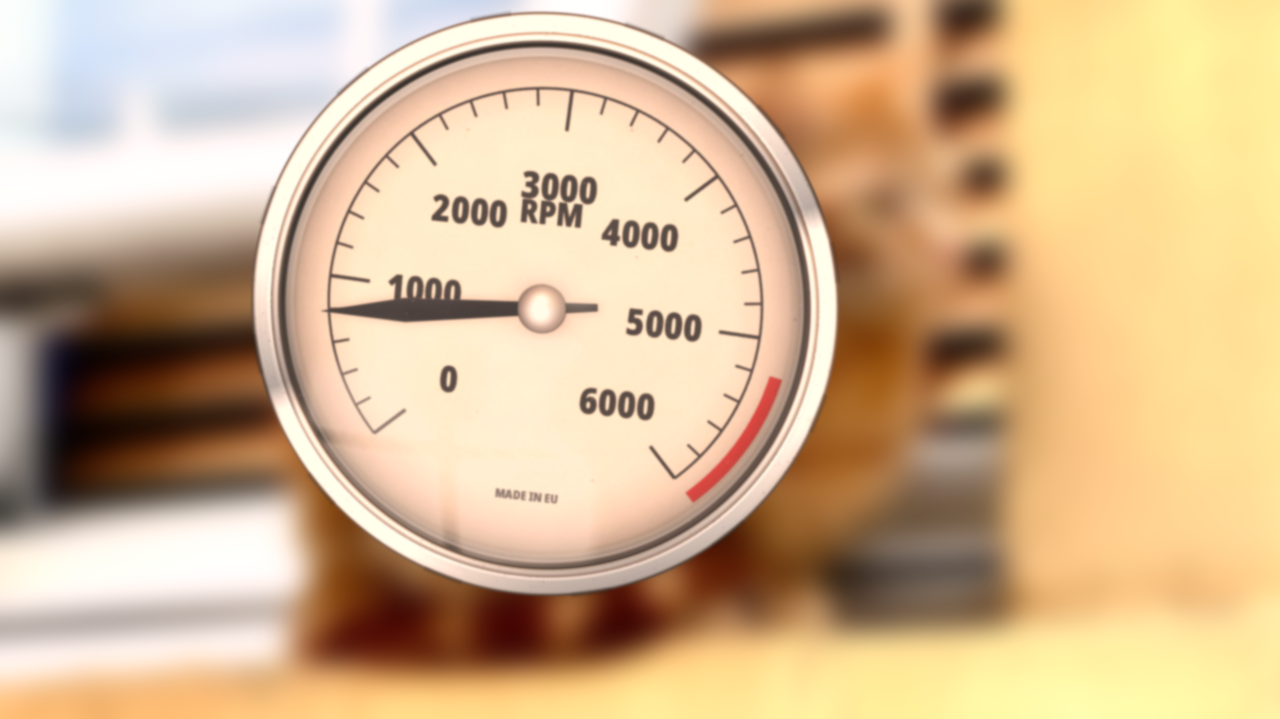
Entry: 800
